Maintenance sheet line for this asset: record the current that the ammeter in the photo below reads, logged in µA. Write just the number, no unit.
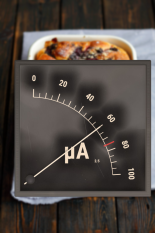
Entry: 60
